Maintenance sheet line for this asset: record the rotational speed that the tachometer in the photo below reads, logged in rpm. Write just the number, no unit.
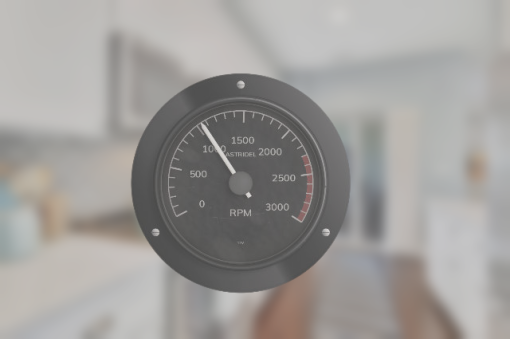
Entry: 1050
